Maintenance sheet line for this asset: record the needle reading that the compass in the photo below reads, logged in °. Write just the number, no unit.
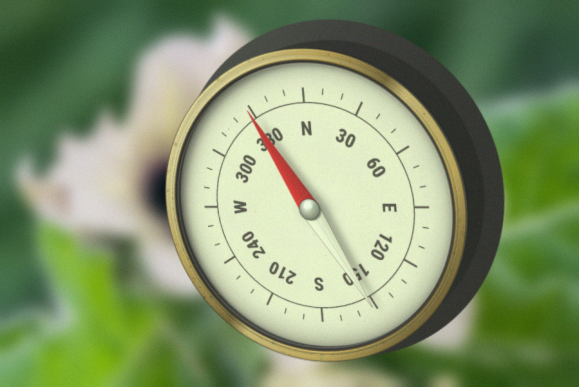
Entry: 330
